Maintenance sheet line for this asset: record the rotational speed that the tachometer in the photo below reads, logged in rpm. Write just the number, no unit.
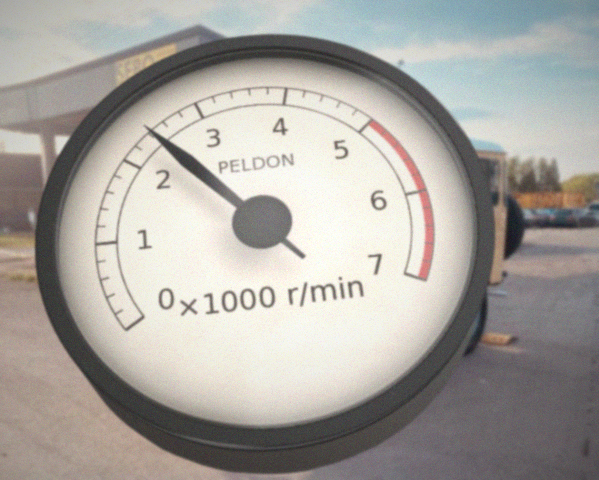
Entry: 2400
